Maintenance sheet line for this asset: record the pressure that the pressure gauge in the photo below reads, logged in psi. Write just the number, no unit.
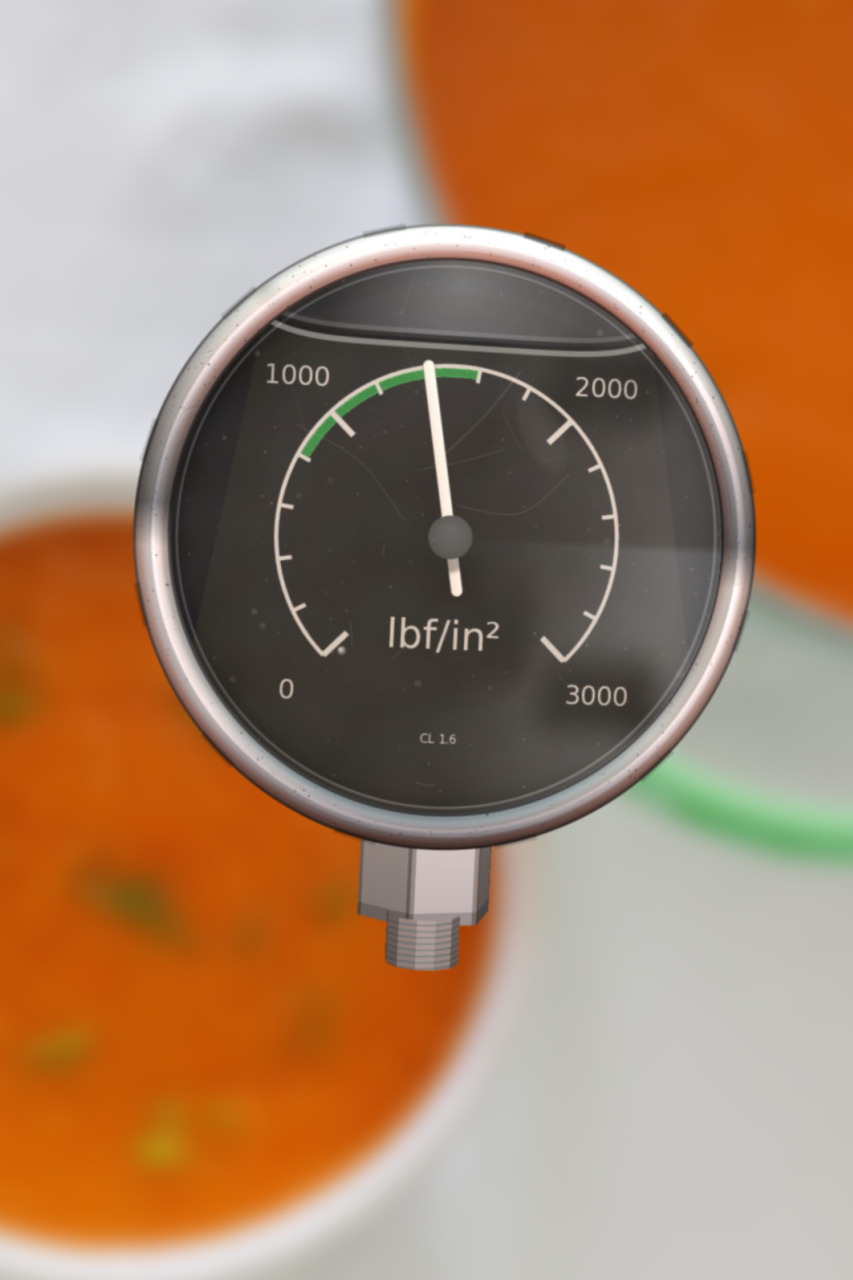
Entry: 1400
